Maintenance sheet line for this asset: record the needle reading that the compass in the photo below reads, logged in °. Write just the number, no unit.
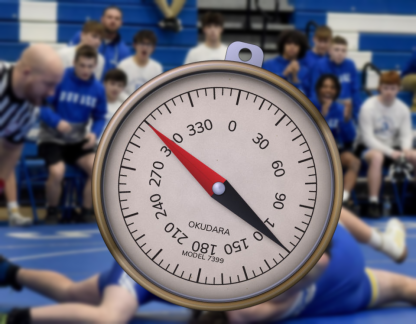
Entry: 300
